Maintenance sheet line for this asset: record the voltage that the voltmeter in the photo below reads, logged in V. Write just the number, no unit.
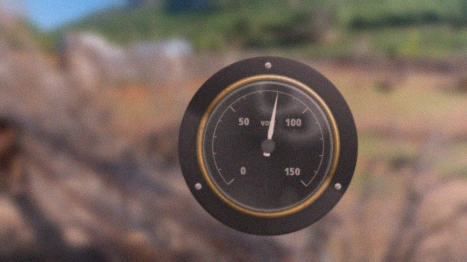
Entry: 80
